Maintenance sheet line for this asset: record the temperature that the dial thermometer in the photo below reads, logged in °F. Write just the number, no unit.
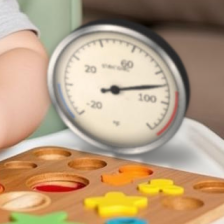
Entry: 88
